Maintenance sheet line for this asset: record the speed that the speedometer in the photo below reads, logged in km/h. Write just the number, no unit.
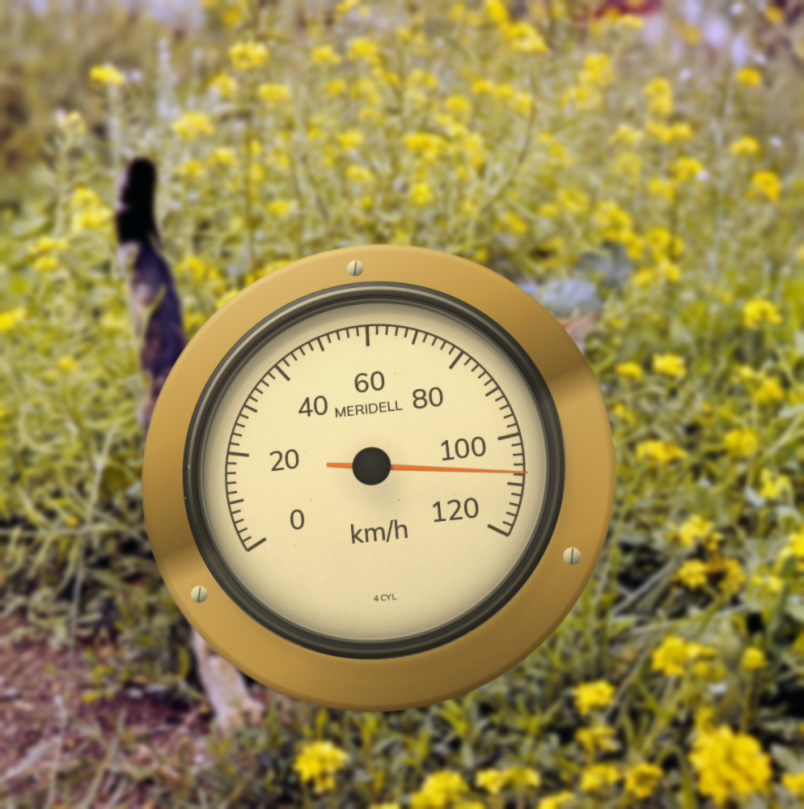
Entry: 108
